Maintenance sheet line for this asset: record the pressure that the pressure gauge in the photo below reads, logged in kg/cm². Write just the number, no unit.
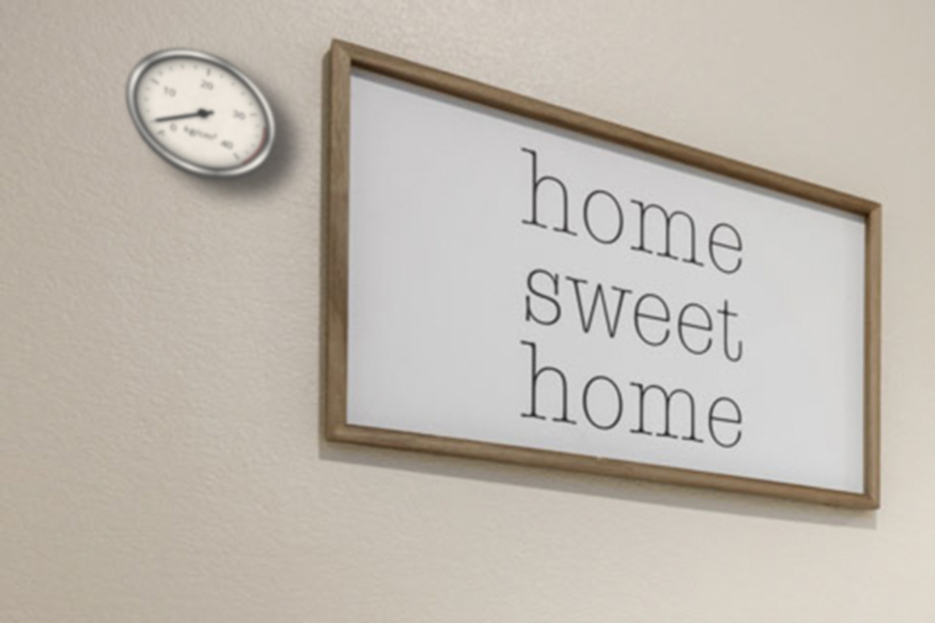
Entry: 2
